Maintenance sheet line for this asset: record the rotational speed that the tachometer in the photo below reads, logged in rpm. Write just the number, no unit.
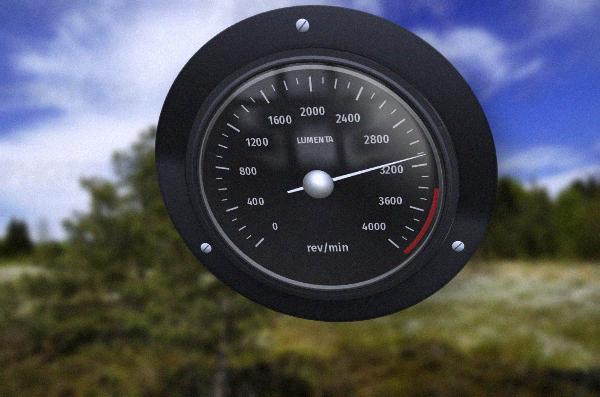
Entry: 3100
